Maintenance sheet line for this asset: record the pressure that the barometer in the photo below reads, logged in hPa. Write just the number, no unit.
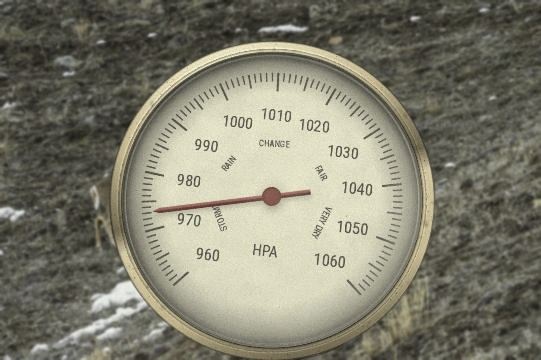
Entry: 973
